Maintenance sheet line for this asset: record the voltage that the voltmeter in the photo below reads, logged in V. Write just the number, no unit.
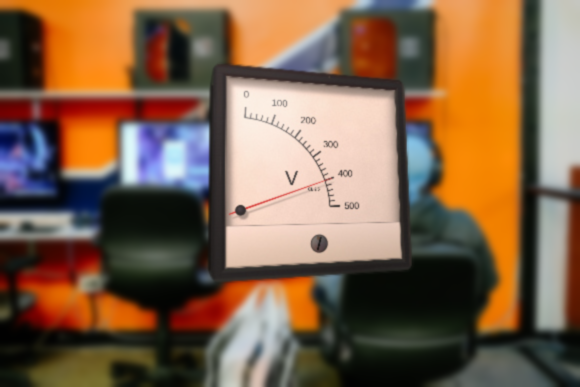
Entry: 400
